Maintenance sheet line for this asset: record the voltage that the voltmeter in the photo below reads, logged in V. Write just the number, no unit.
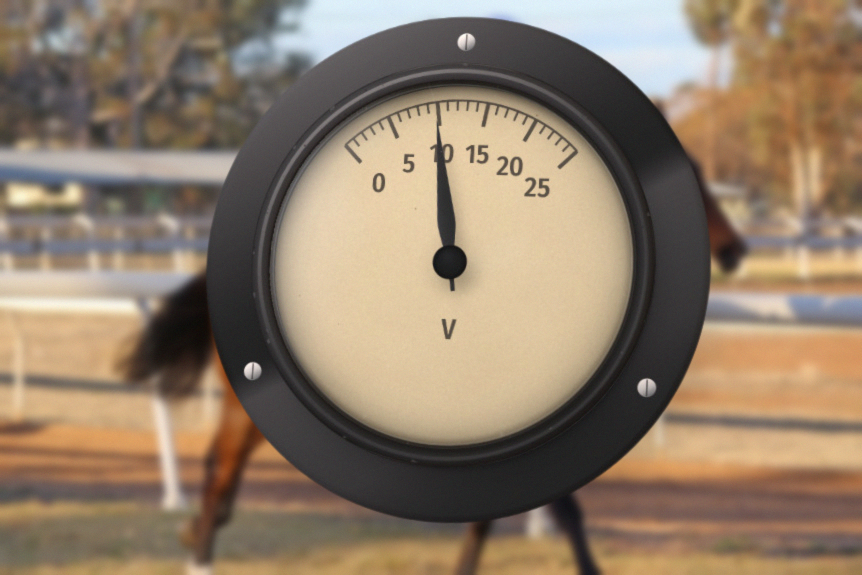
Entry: 10
